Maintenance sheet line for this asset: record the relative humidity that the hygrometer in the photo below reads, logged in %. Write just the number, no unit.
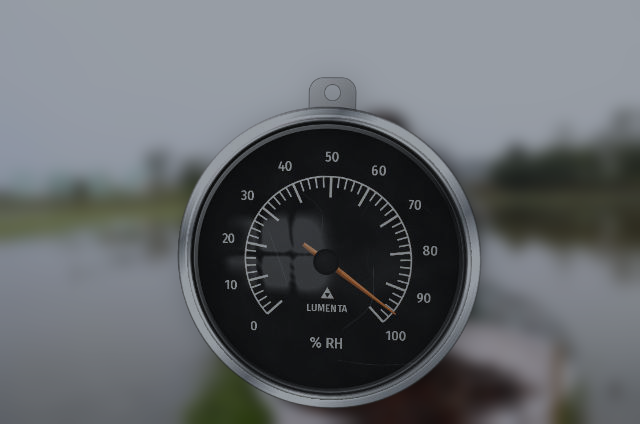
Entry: 96
